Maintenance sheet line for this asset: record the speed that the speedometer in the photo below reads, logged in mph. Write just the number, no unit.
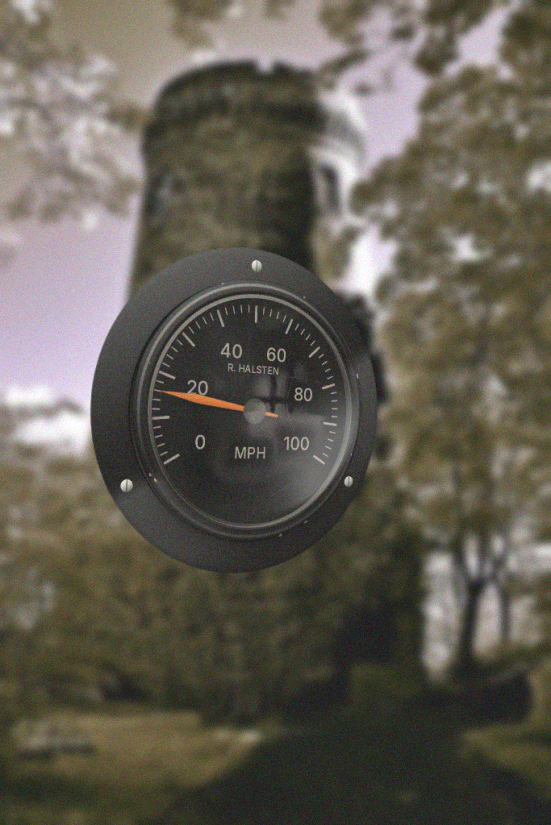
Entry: 16
